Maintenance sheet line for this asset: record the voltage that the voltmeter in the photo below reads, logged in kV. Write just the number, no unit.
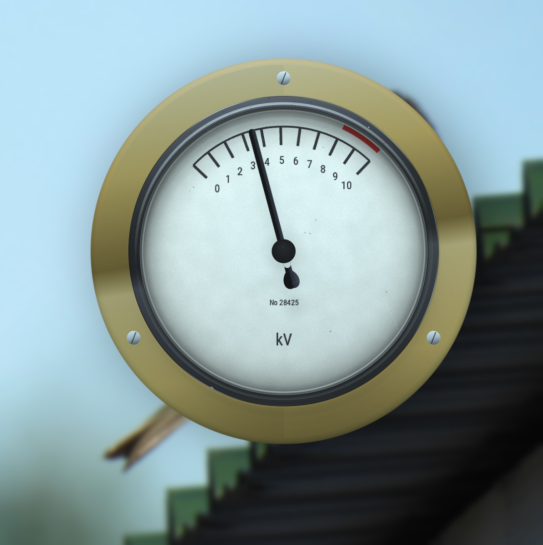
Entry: 3.5
